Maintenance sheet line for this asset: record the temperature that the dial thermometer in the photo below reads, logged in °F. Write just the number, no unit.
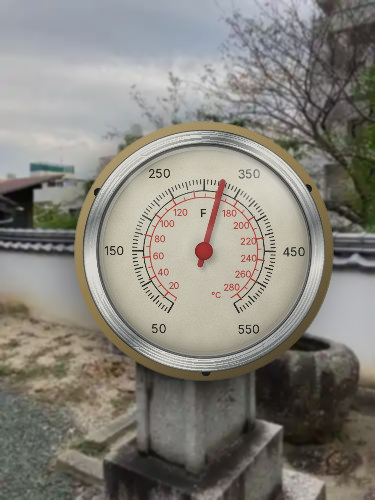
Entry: 325
